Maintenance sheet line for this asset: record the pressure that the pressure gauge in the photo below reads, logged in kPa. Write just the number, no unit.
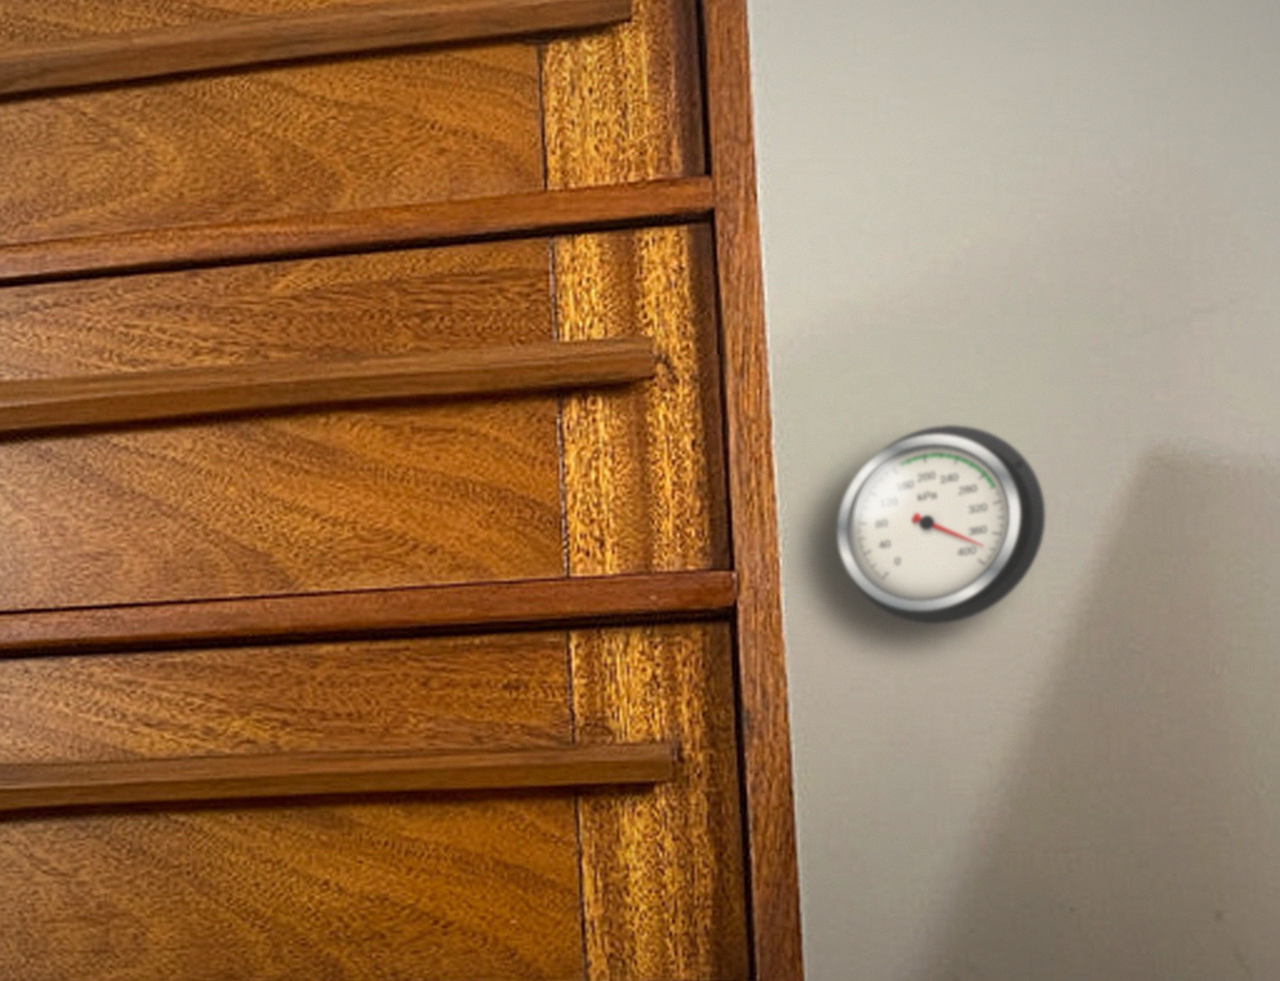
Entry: 380
